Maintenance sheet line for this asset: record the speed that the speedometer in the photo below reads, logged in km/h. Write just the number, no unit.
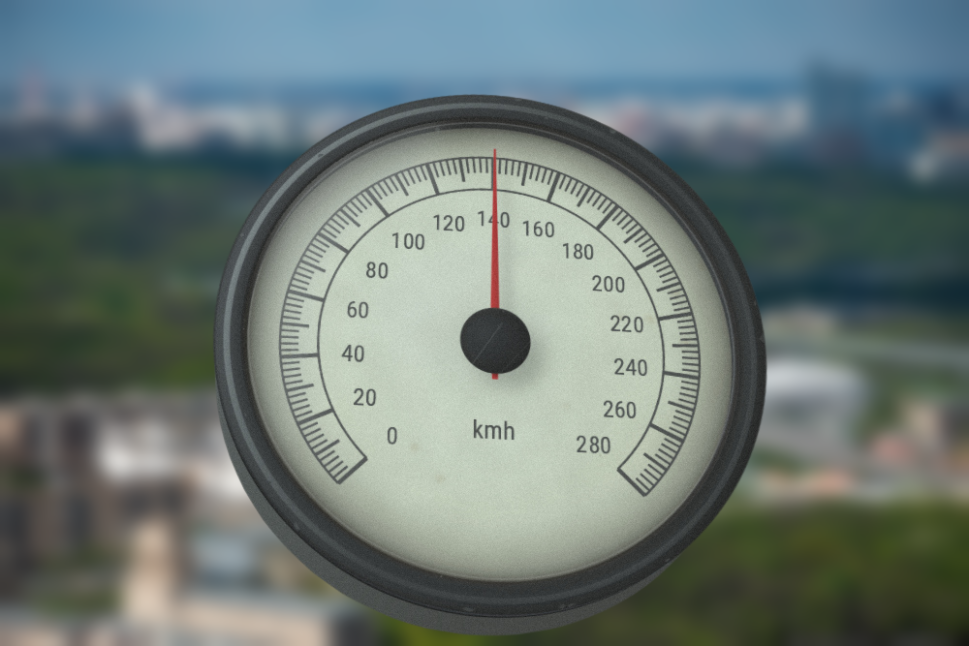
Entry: 140
